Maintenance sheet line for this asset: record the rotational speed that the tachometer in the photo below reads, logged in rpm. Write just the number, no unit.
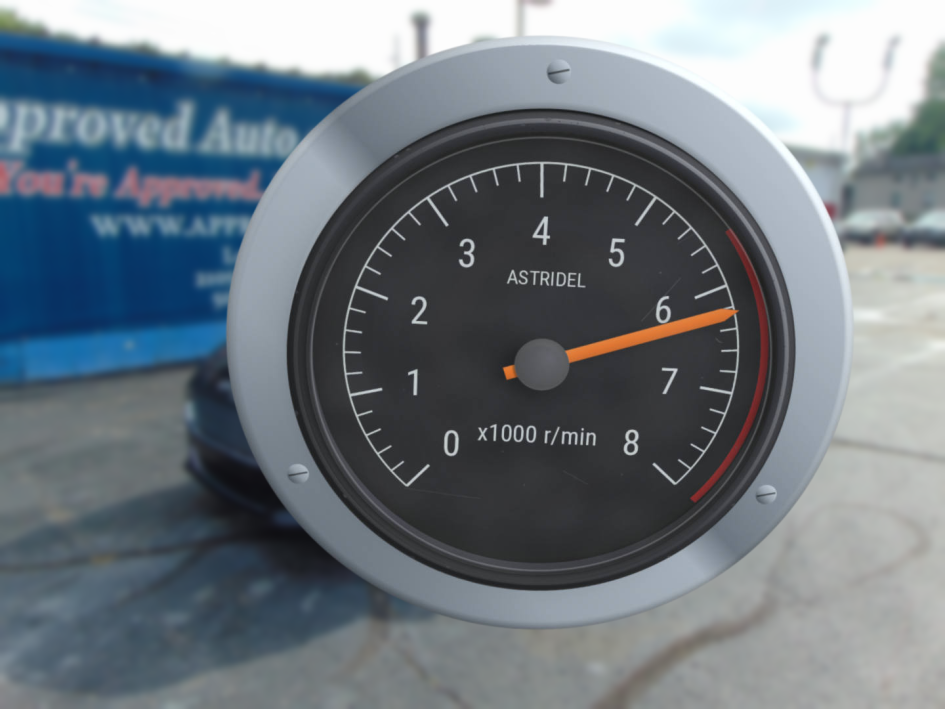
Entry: 6200
